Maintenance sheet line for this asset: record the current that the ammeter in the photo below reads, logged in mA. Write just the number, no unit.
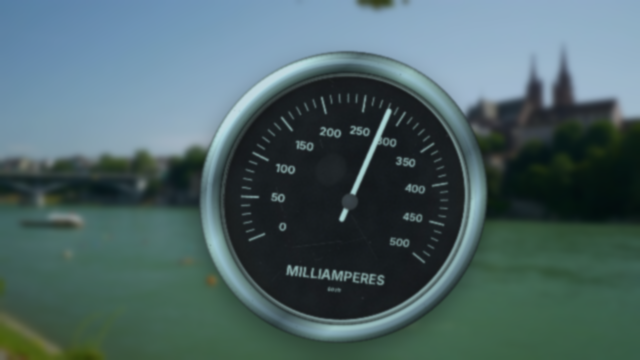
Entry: 280
